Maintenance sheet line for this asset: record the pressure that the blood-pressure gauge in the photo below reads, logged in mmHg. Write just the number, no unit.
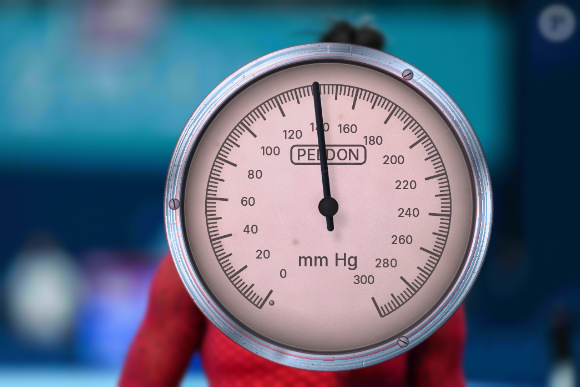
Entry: 140
